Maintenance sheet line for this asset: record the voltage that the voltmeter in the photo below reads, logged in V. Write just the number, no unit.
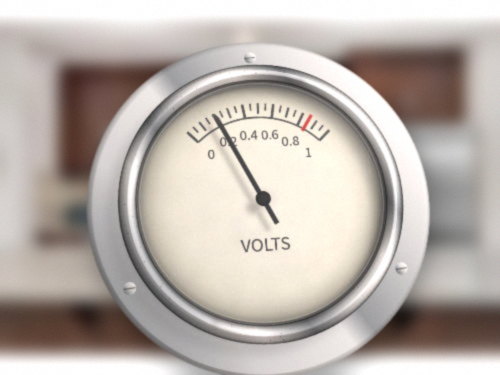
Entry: 0.2
